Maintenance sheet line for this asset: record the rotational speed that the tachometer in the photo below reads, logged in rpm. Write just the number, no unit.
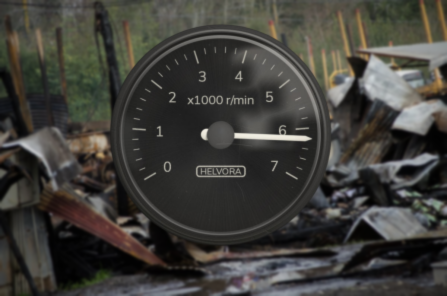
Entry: 6200
